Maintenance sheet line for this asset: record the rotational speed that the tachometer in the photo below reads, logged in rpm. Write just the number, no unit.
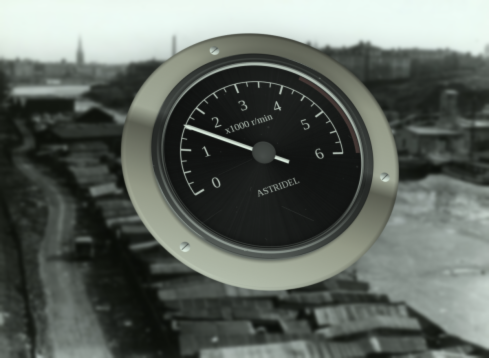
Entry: 1500
